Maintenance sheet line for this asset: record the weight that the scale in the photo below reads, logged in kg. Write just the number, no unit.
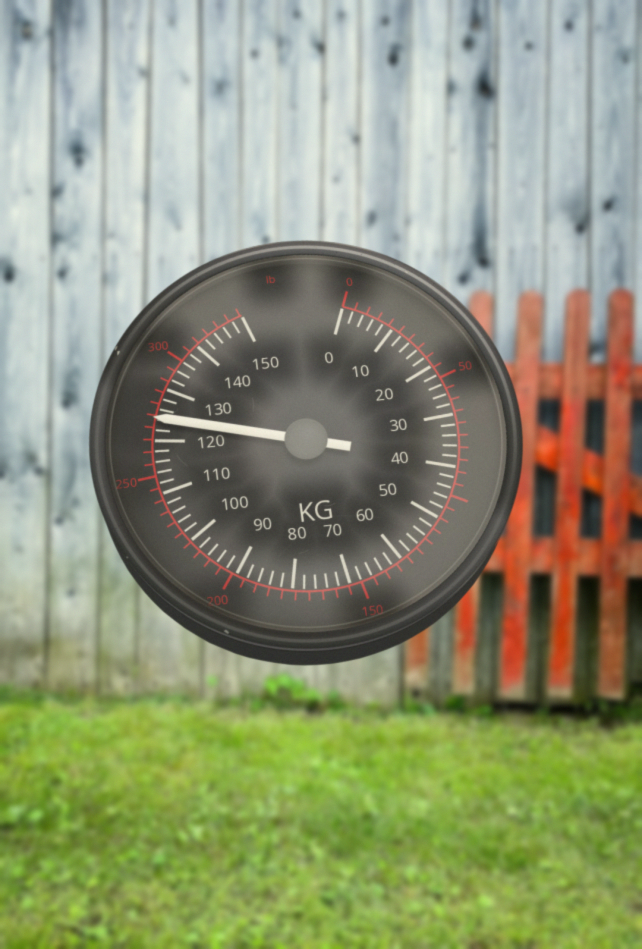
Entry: 124
